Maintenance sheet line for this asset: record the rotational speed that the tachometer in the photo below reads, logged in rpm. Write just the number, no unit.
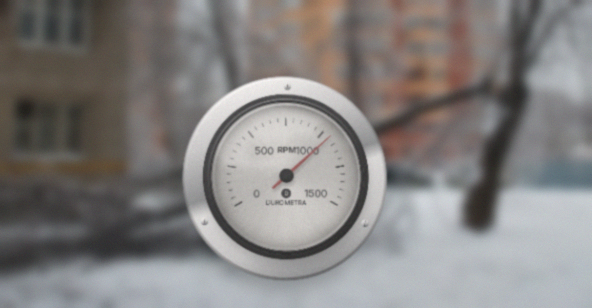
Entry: 1050
